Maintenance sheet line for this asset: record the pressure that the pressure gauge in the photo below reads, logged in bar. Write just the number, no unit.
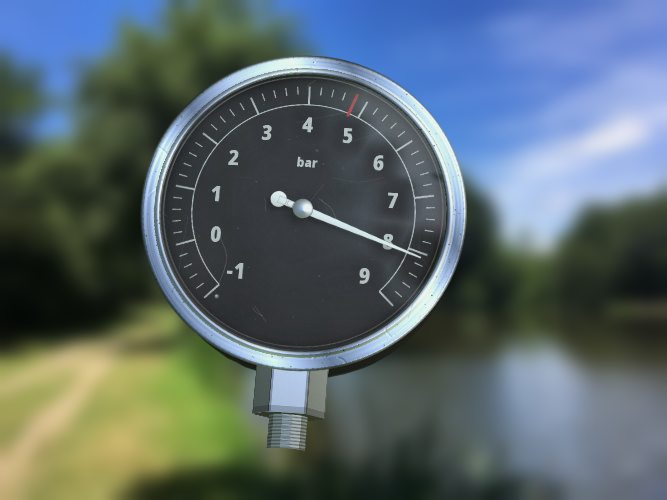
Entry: 8.1
